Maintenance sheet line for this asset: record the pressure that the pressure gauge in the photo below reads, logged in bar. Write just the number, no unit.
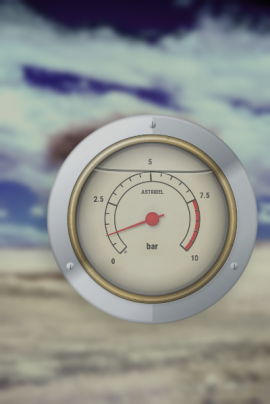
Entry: 1
